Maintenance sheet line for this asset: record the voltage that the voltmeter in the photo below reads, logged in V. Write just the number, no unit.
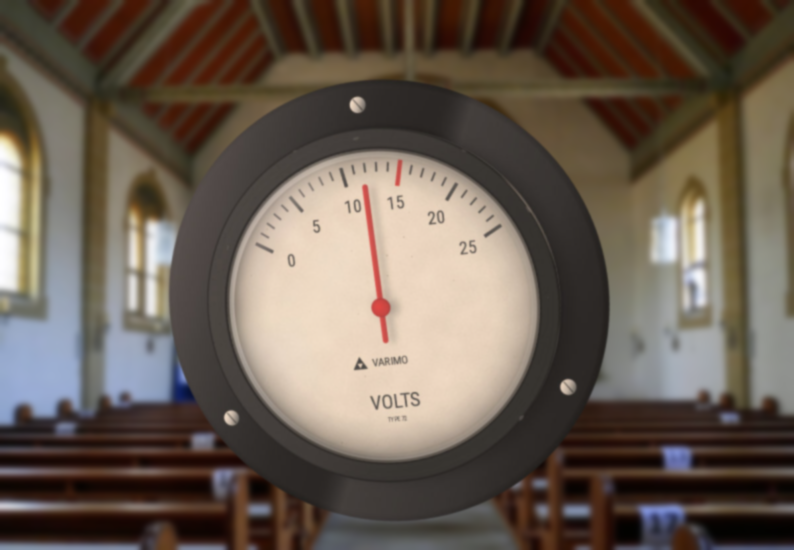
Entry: 12
